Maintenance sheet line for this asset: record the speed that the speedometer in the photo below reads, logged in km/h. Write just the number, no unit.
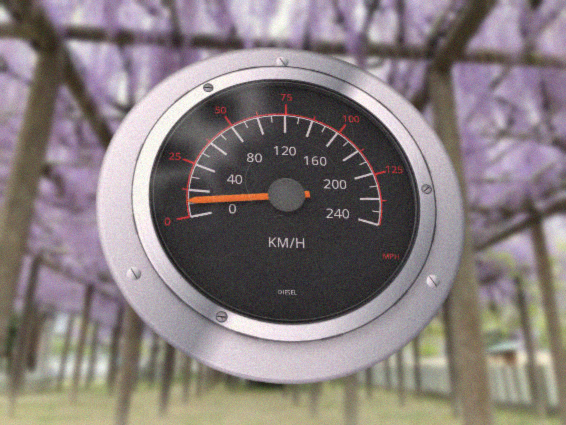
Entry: 10
